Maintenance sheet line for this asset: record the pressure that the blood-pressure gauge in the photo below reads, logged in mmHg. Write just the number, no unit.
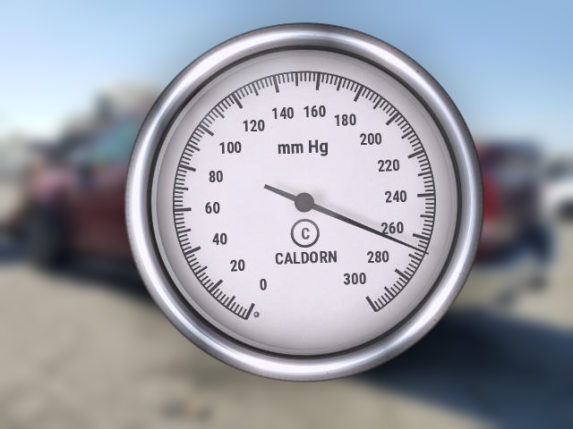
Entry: 266
